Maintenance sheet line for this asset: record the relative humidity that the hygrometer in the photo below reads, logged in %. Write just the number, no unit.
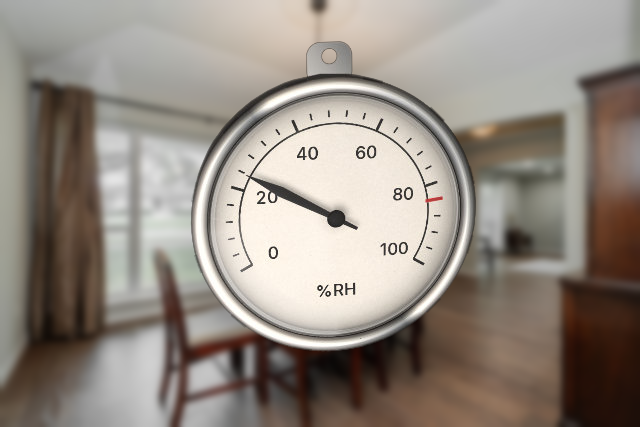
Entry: 24
